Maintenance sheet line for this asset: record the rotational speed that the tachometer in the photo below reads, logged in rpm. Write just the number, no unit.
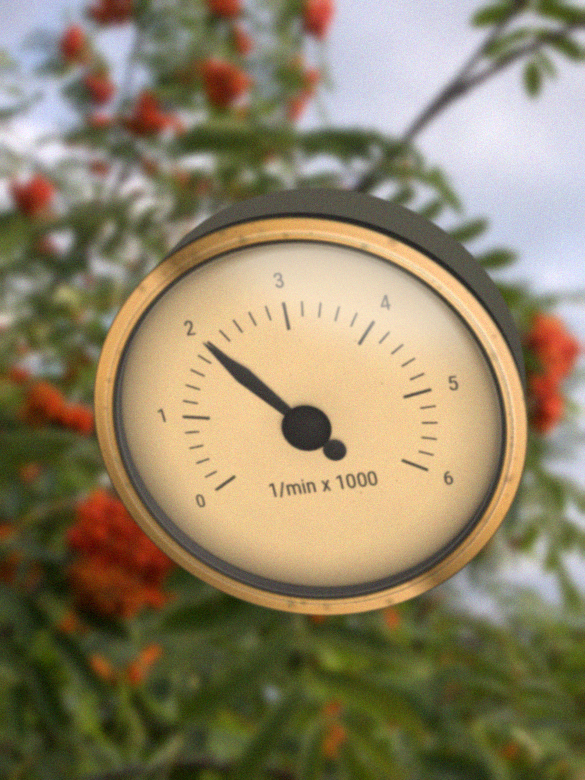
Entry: 2000
